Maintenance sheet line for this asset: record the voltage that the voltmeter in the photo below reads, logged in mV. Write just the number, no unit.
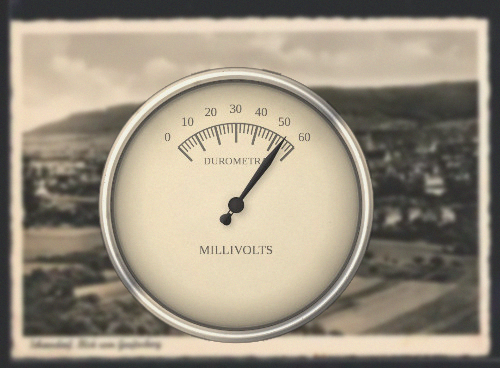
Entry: 54
